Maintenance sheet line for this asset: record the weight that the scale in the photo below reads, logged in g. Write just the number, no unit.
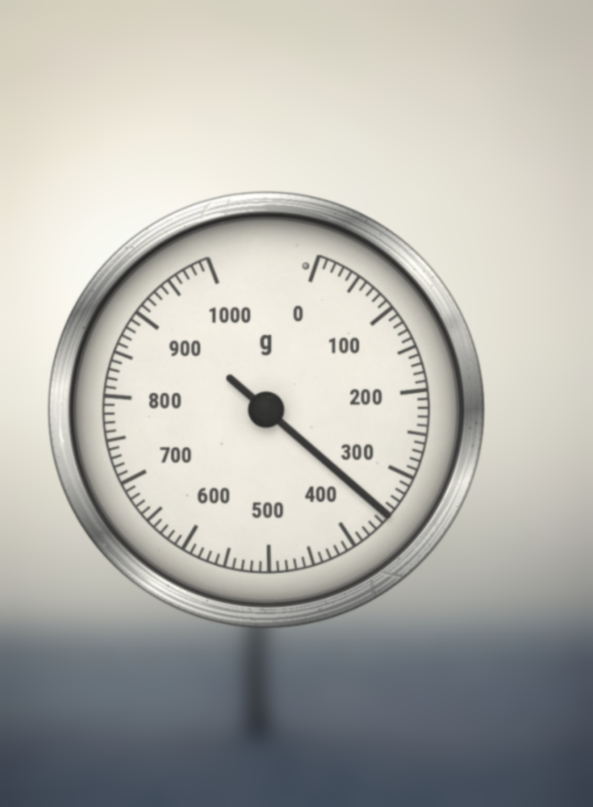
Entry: 350
